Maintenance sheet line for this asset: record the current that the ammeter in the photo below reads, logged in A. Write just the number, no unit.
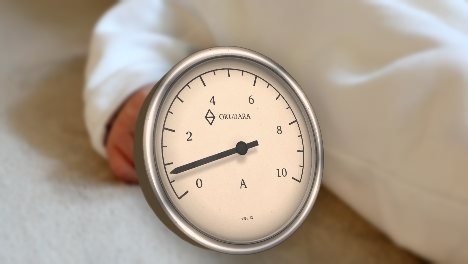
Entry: 0.75
